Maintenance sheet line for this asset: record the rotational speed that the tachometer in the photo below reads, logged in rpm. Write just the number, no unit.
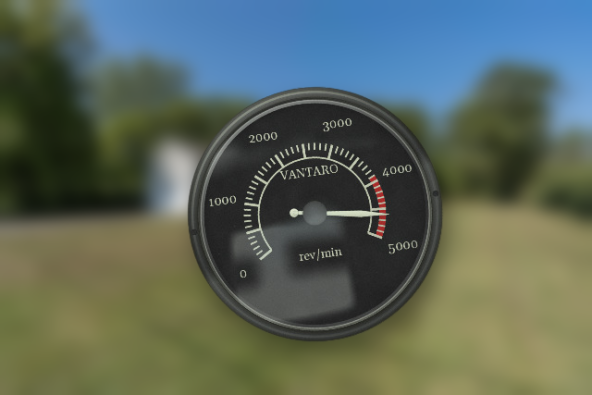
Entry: 4600
